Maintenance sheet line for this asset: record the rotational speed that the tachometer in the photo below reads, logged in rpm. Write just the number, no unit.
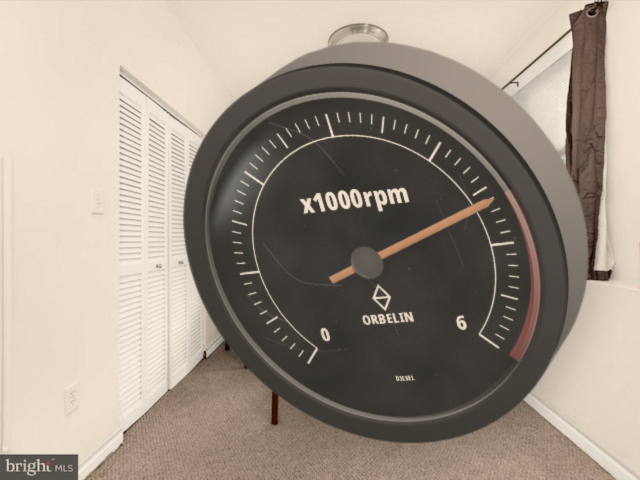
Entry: 4600
